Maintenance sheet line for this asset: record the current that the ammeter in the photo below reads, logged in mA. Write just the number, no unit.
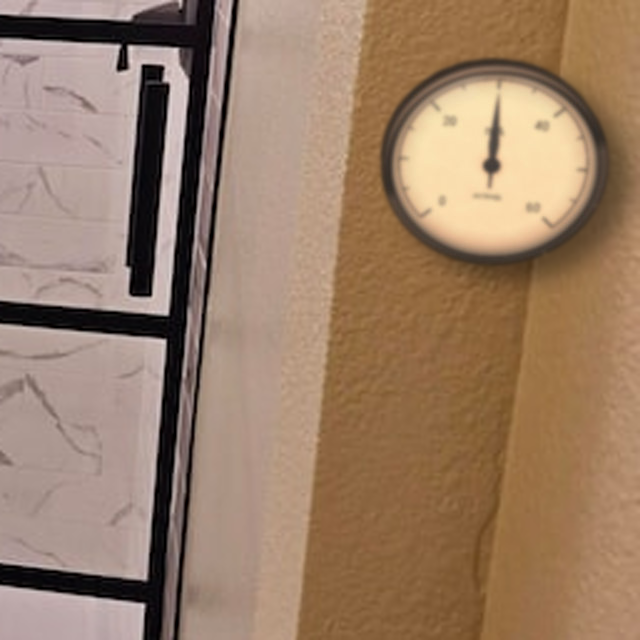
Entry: 30
